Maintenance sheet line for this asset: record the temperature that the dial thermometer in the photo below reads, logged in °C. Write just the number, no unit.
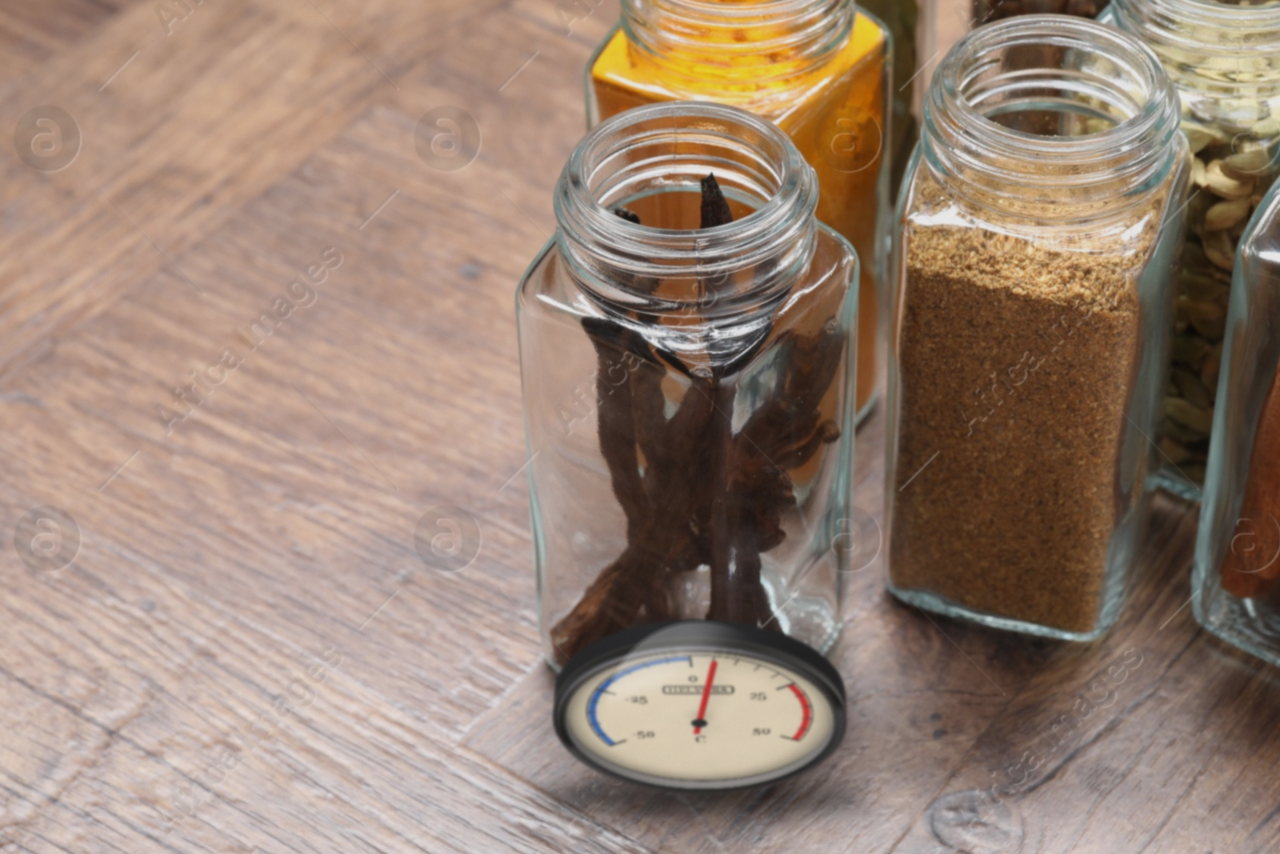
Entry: 5
